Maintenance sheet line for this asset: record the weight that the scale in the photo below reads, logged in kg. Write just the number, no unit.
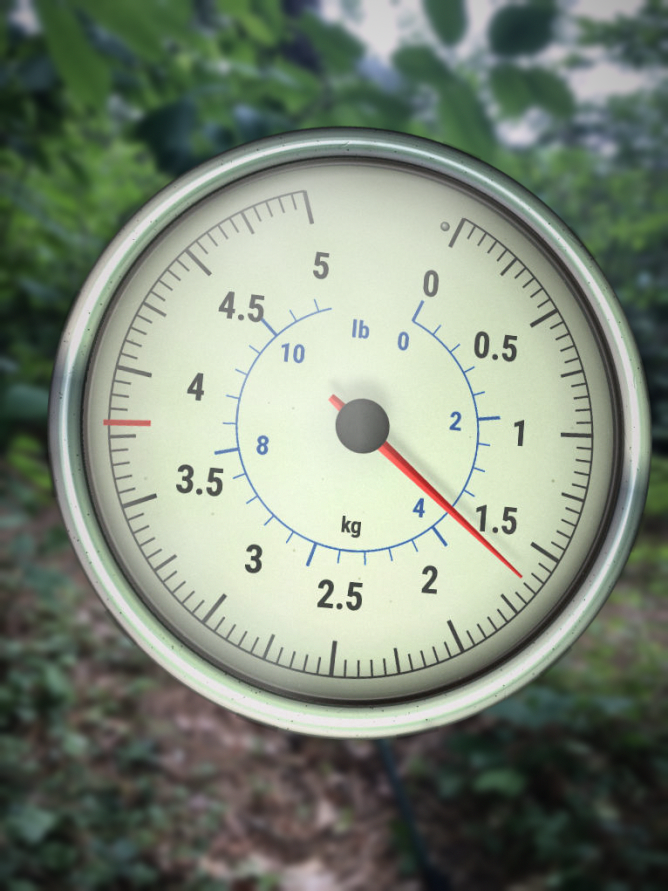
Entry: 1.65
